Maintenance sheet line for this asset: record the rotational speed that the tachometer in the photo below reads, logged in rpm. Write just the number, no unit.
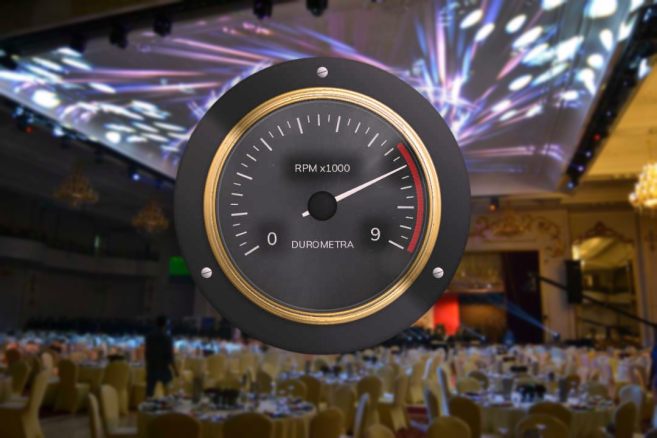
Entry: 7000
